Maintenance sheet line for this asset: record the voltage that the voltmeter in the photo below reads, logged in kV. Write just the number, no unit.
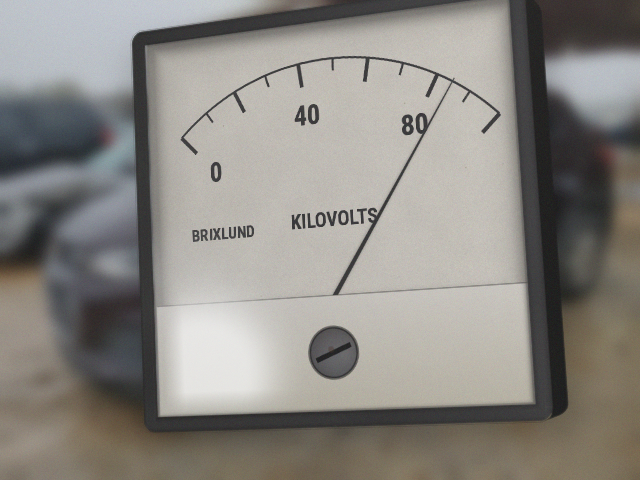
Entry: 85
